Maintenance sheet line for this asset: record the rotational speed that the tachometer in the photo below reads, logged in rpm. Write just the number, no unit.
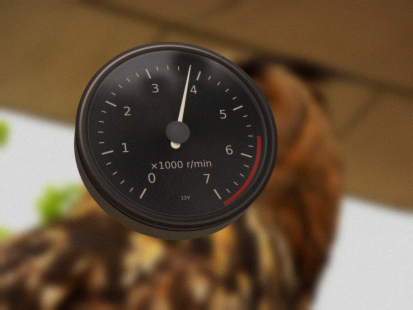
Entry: 3800
